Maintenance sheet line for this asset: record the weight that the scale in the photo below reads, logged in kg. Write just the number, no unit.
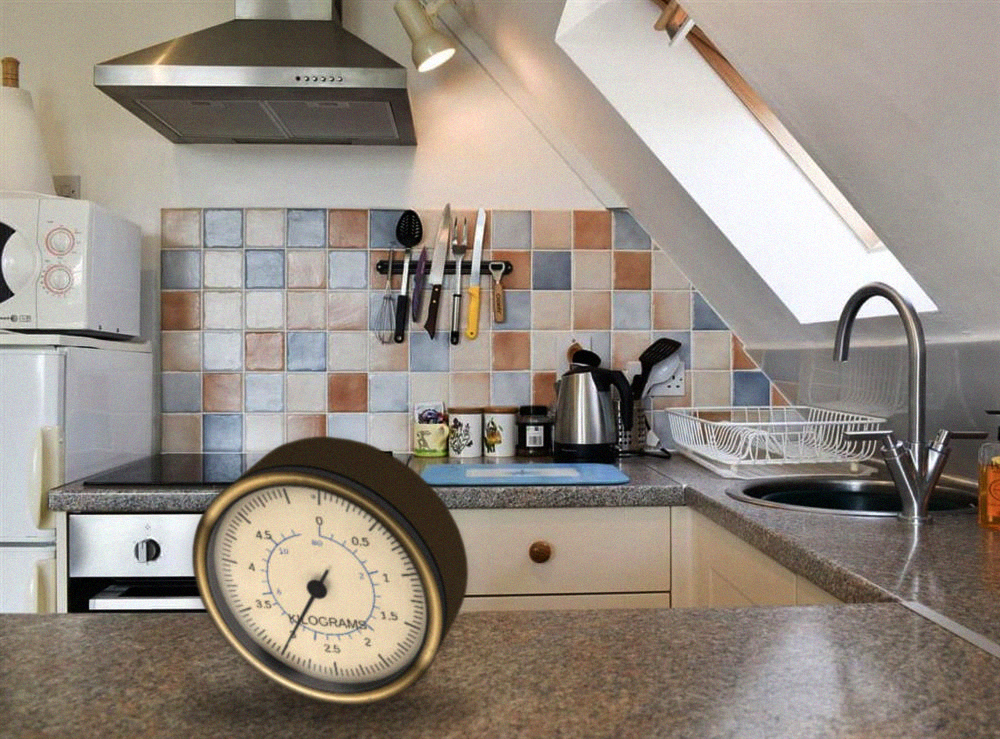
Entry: 3
